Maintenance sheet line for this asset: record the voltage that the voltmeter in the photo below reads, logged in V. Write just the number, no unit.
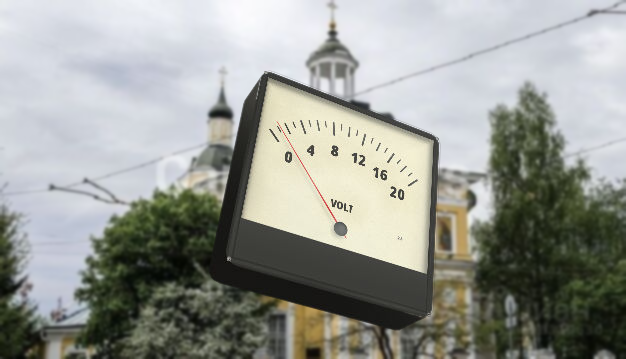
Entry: 1
